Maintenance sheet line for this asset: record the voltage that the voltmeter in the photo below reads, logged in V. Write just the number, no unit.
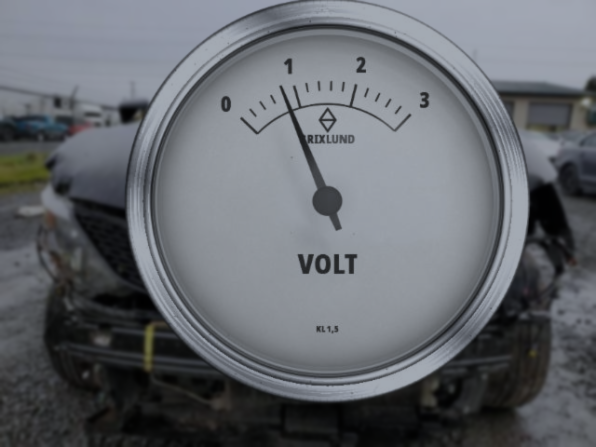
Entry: 0.8
